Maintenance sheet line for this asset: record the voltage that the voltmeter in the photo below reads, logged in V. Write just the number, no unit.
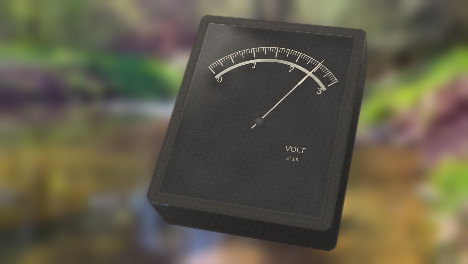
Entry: 2.5
